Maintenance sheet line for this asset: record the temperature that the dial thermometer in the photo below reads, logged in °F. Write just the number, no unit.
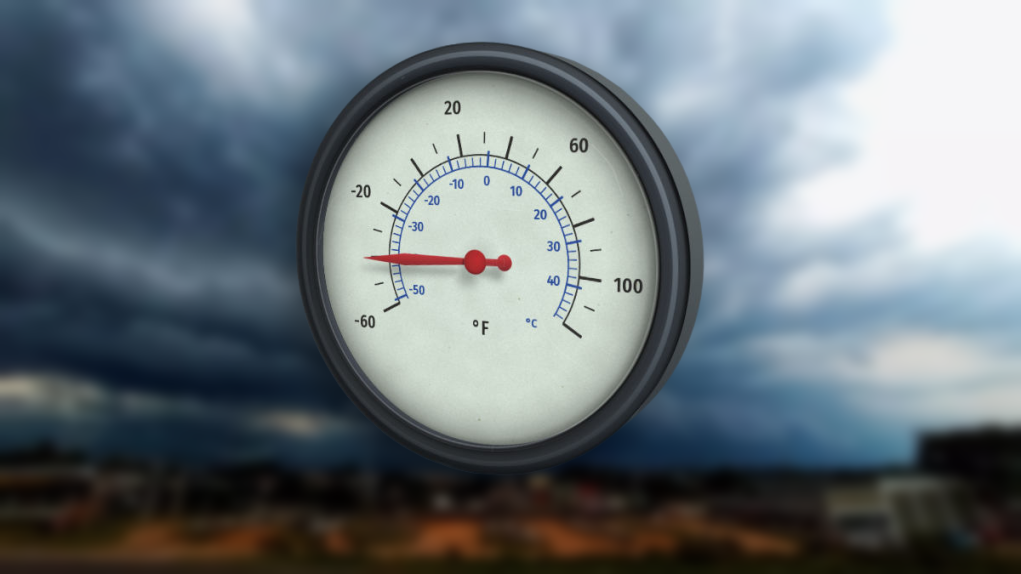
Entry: -40
